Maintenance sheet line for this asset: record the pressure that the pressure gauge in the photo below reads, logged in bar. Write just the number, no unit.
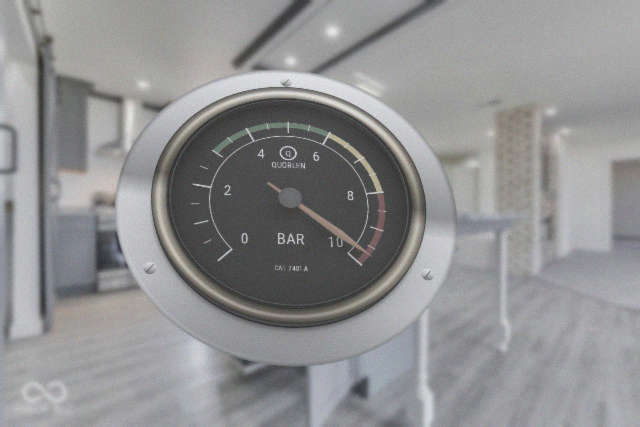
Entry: 9.75
